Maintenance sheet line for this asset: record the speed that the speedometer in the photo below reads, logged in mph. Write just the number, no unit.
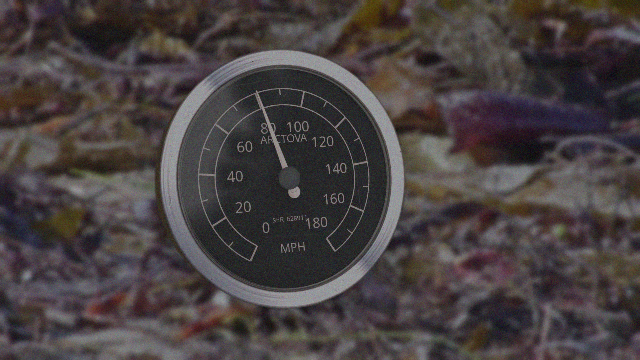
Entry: 80
